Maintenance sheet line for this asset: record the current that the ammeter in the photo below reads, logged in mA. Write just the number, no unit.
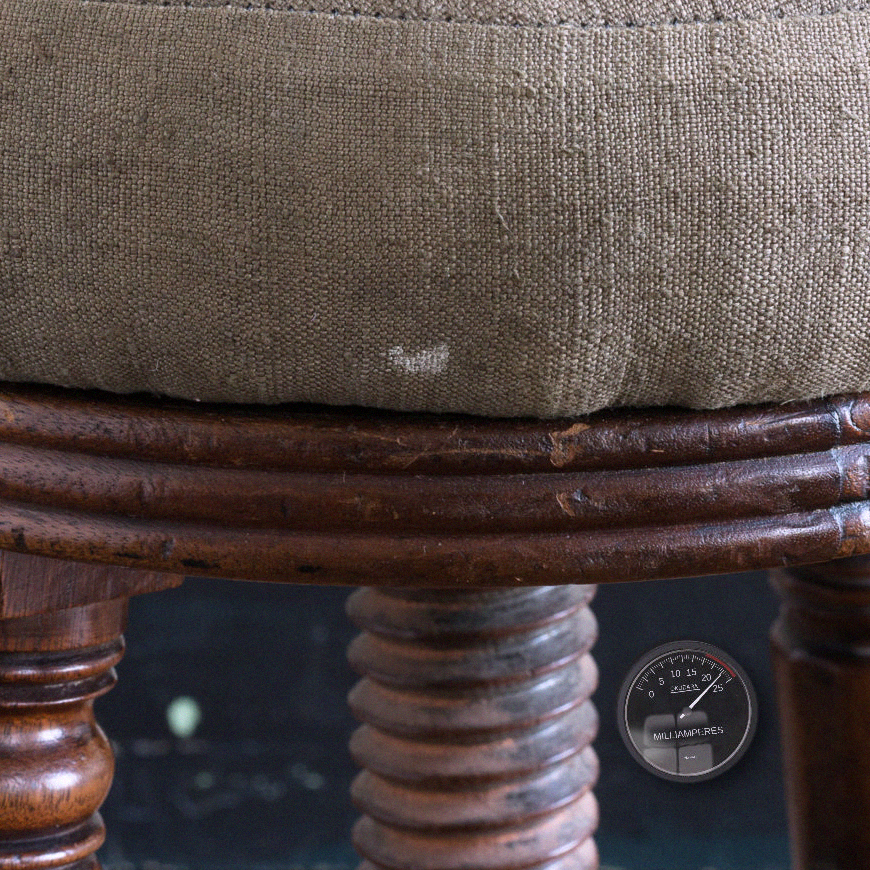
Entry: 22.5
